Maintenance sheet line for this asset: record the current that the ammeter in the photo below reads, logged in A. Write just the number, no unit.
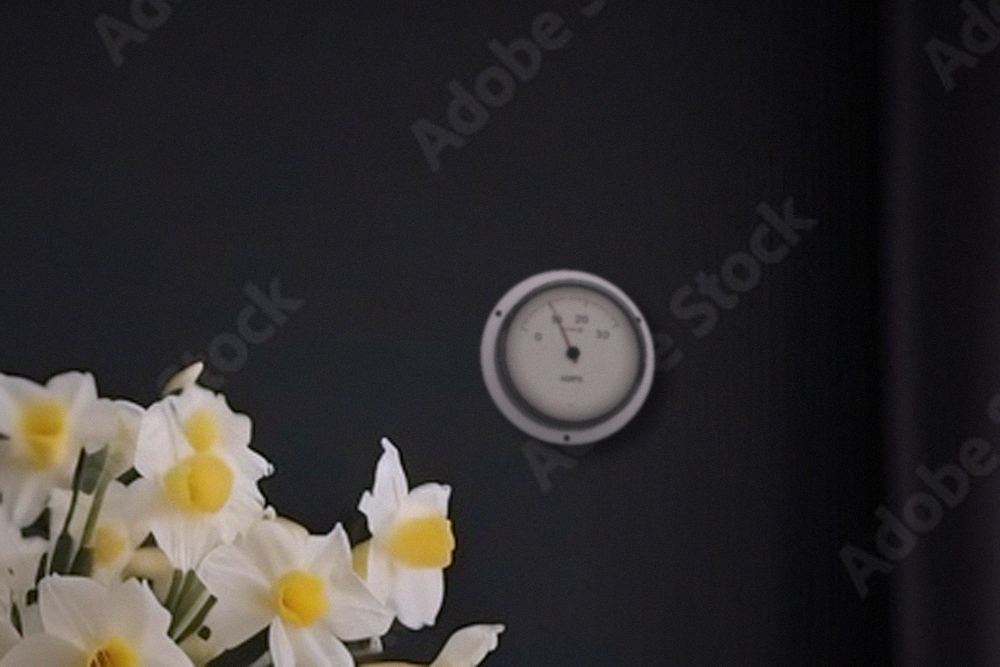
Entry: 10
